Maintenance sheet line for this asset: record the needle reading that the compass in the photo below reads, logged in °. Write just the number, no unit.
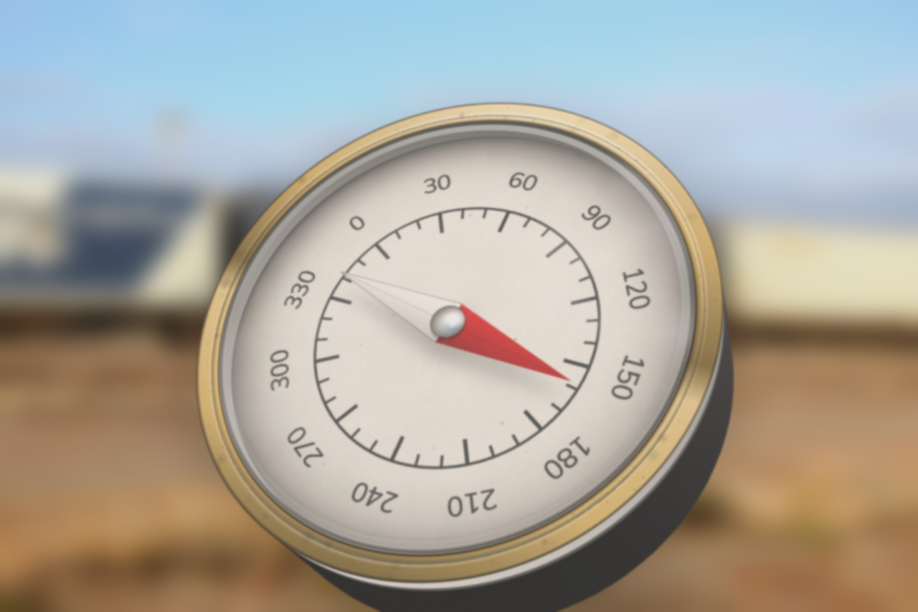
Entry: 160
